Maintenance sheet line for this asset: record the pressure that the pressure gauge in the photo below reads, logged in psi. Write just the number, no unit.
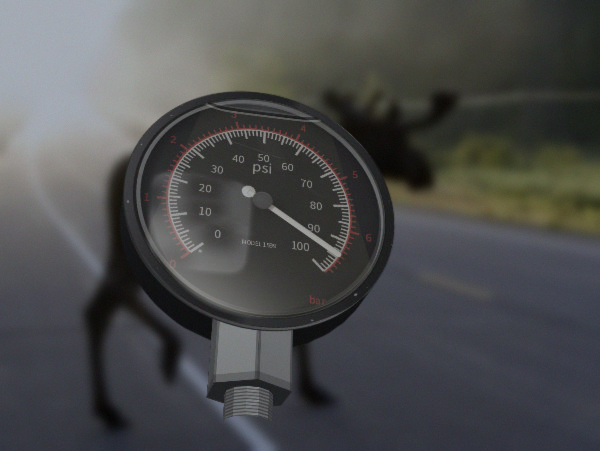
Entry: 95
